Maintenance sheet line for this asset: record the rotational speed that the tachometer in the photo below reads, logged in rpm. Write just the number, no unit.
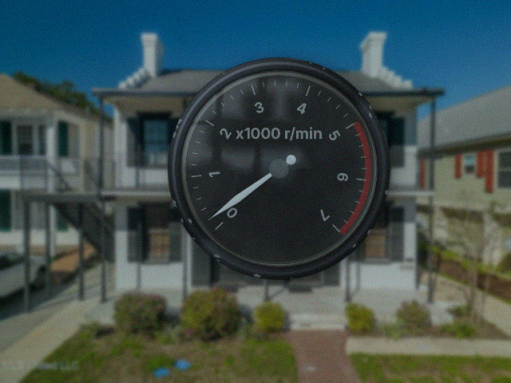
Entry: 200
